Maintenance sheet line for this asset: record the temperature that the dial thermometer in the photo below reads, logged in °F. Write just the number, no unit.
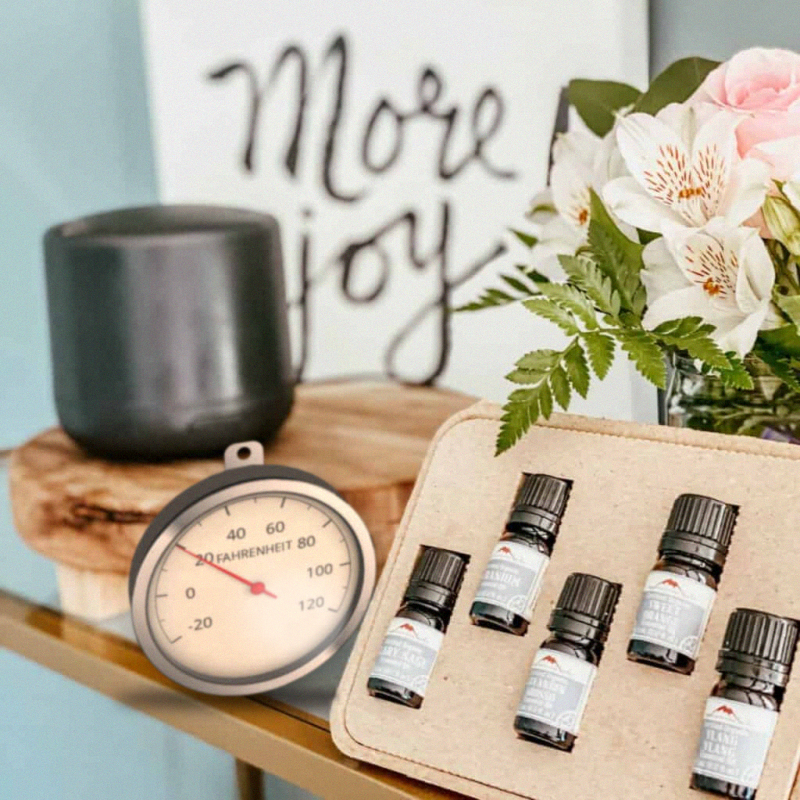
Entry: 20
